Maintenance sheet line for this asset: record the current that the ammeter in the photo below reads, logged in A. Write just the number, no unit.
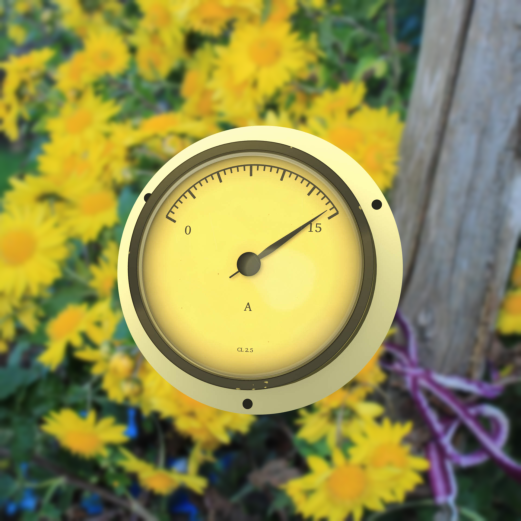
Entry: 14.5
